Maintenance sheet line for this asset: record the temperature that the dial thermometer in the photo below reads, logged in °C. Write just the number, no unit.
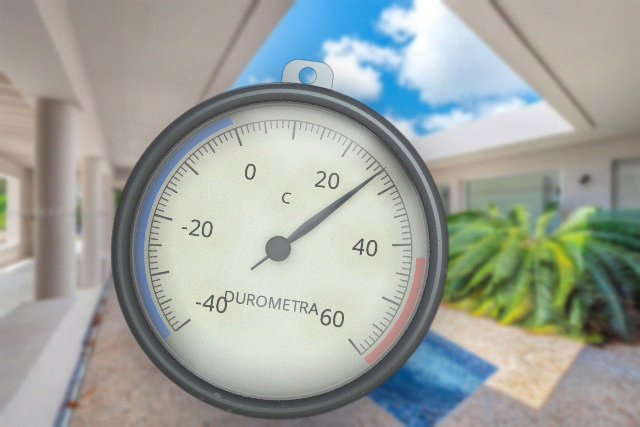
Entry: 27
